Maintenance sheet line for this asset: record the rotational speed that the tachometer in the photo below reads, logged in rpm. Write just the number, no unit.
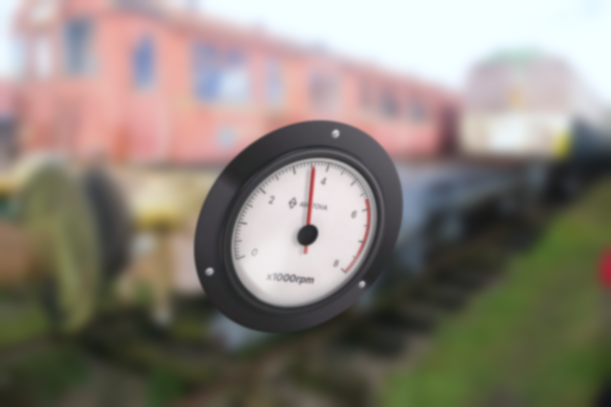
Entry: 3500
